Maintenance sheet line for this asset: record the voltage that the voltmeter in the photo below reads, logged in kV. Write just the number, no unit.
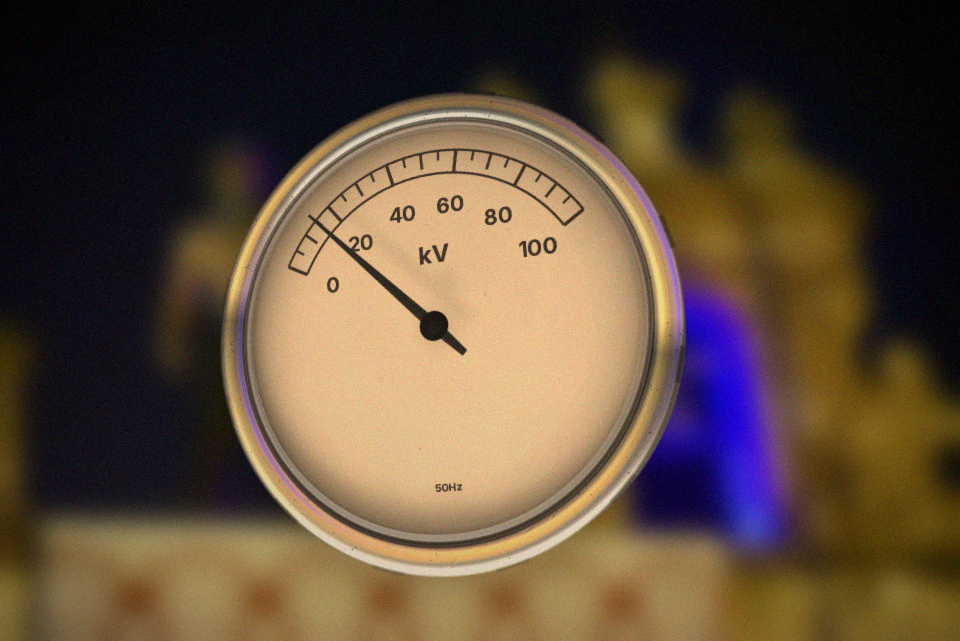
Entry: 15
